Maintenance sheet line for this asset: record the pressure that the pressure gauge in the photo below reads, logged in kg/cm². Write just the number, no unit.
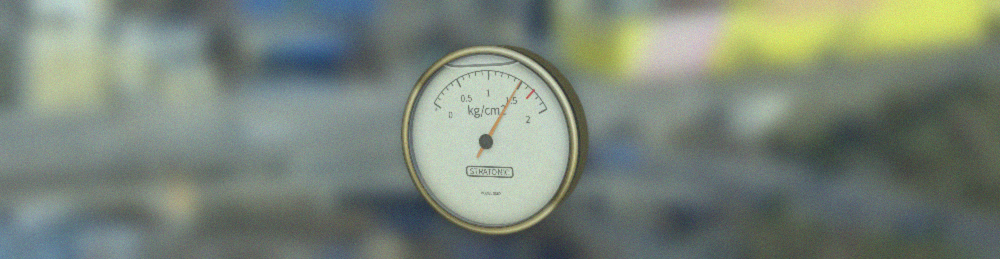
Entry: 1.5
